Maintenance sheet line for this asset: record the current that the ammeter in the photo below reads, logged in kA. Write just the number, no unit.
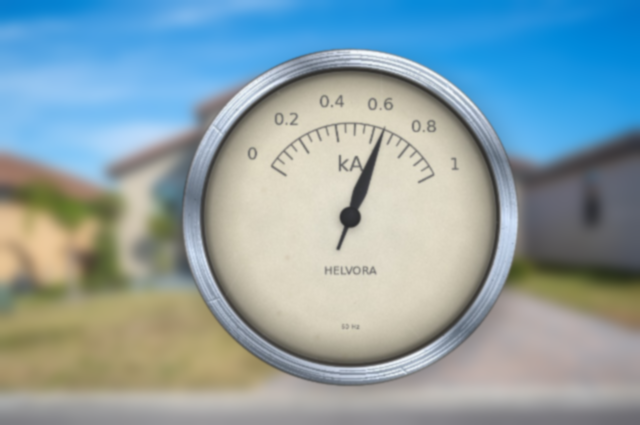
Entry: 0.65
